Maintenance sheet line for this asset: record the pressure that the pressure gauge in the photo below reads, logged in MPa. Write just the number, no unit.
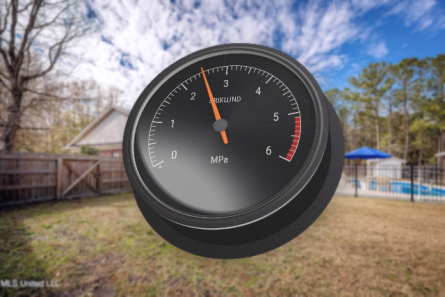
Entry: 2.5
